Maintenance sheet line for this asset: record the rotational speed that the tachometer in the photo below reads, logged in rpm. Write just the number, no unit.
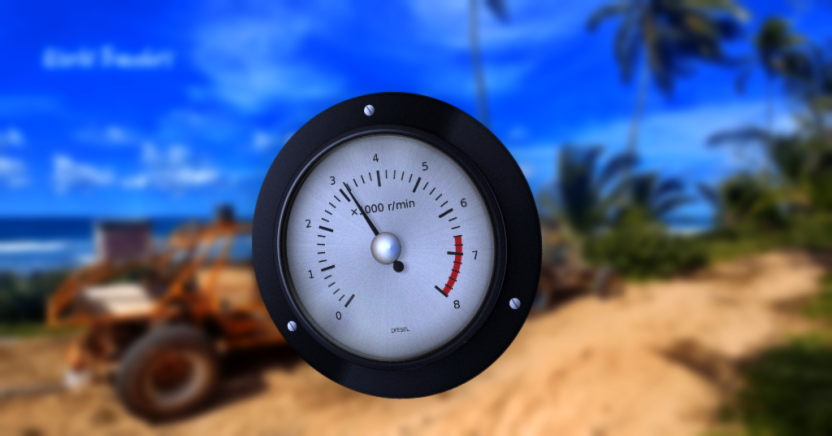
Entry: 3200
